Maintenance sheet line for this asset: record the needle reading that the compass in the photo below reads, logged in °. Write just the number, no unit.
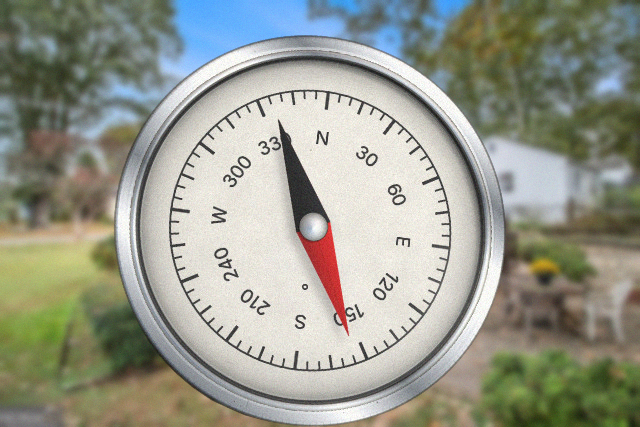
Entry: 155
